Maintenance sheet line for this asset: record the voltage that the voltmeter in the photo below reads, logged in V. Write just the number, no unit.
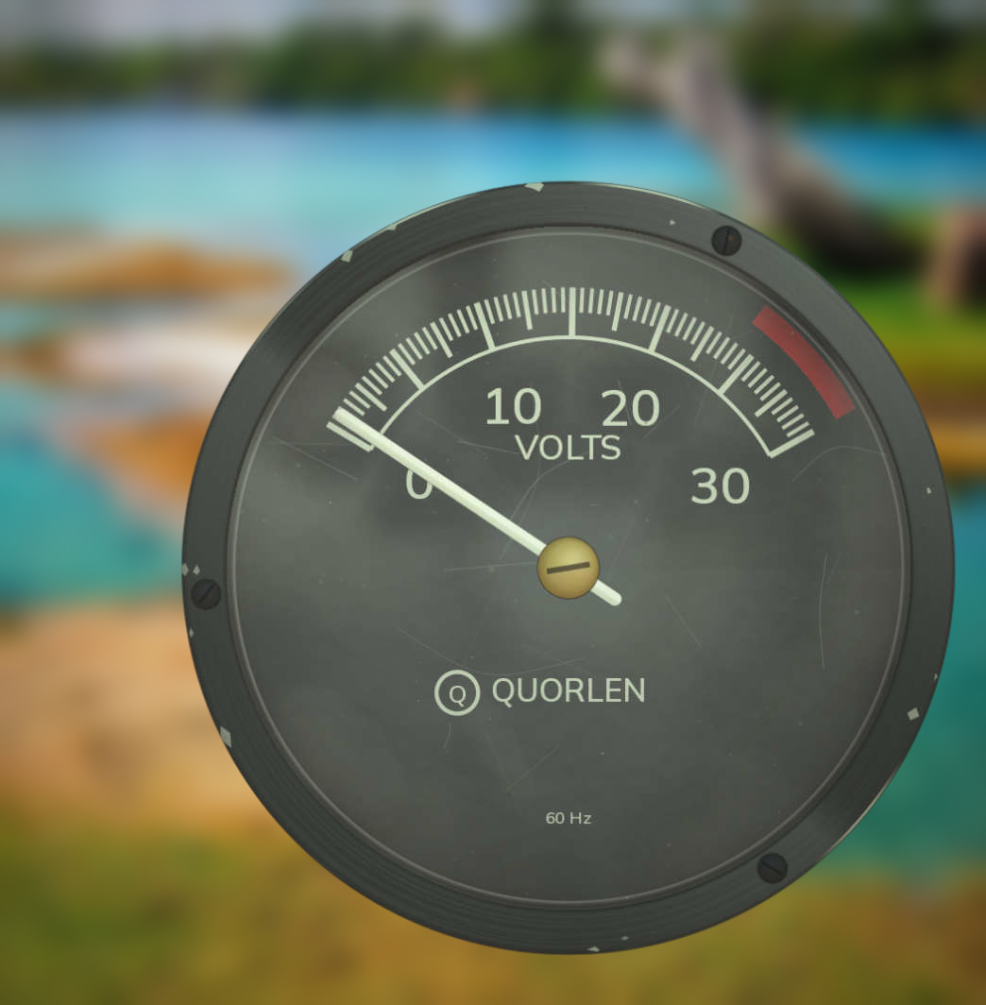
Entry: 0.75
